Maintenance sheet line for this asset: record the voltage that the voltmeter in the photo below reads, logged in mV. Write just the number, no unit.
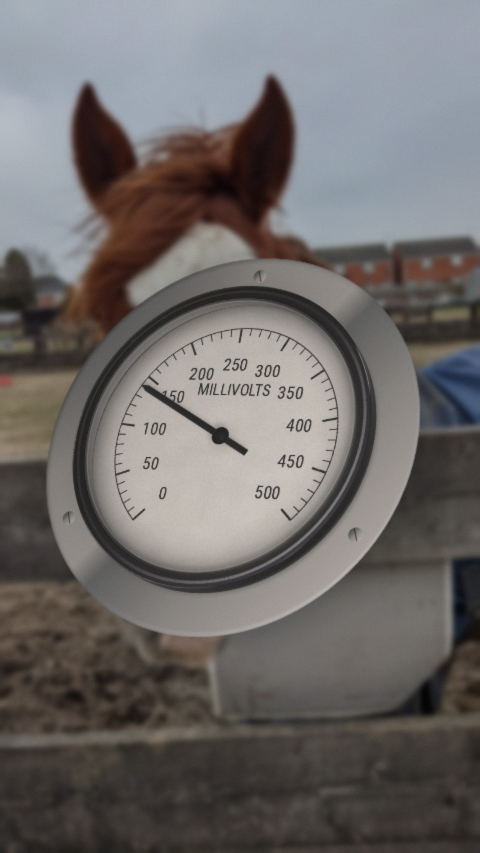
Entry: 140
